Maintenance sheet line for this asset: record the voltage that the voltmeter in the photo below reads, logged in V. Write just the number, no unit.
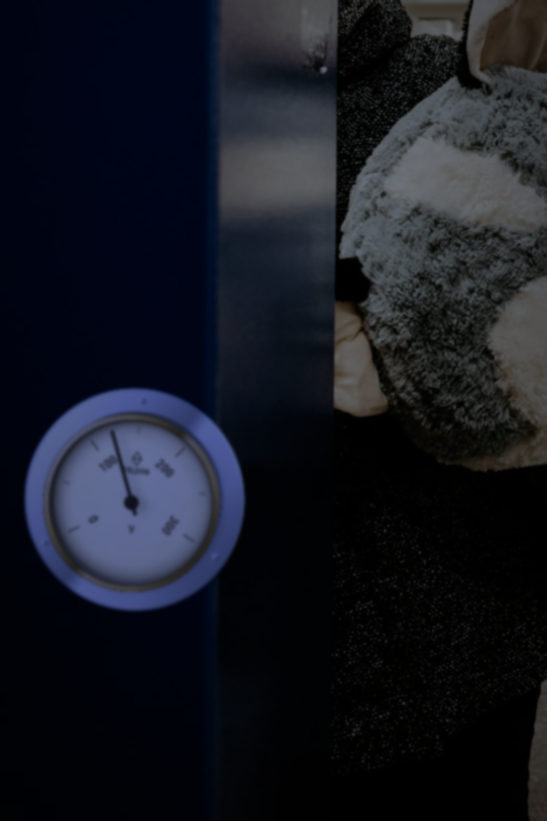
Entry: 125
